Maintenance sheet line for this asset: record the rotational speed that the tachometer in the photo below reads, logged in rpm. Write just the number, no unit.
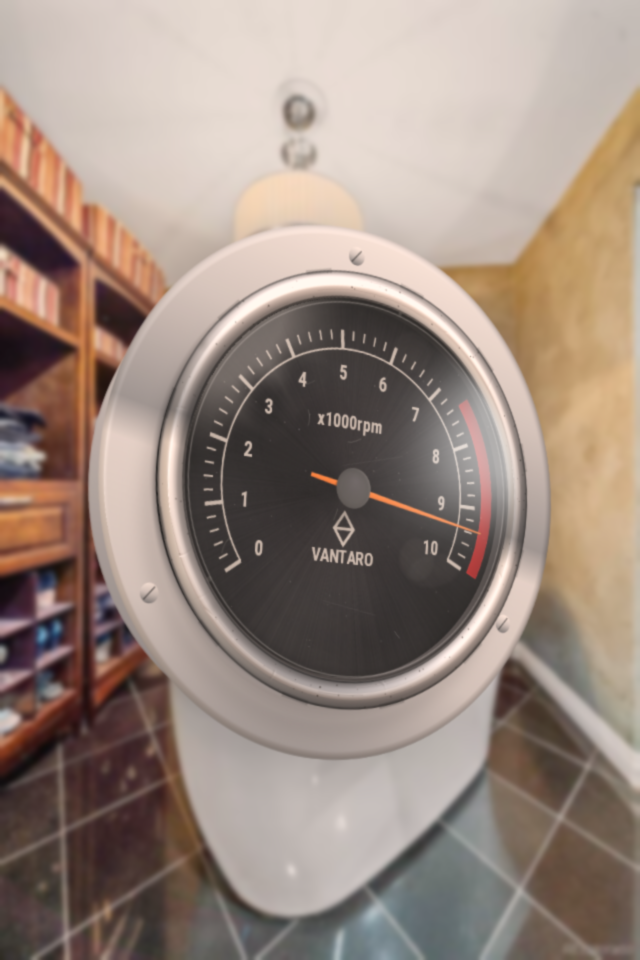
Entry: 9400
